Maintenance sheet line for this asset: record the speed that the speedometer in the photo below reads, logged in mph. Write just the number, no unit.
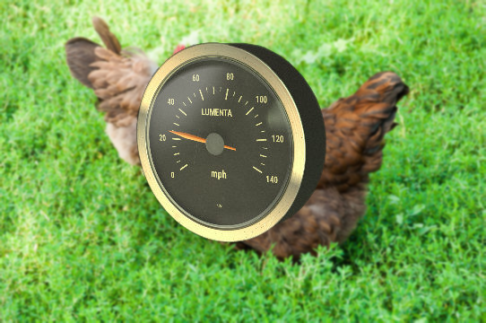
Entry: 25
